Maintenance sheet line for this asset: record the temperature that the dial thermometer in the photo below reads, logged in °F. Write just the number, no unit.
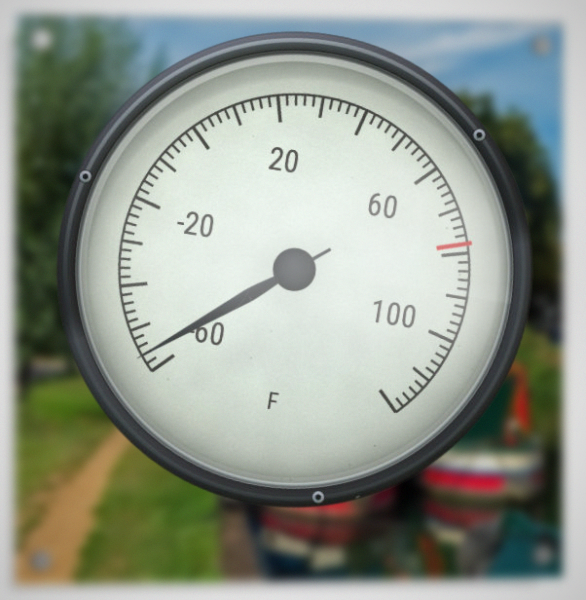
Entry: -56
